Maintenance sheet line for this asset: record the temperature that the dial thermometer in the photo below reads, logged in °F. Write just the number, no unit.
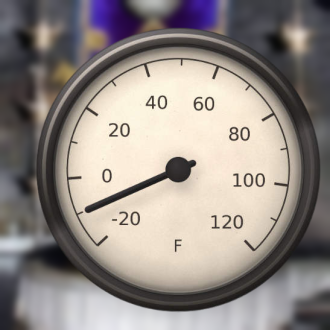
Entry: -10
